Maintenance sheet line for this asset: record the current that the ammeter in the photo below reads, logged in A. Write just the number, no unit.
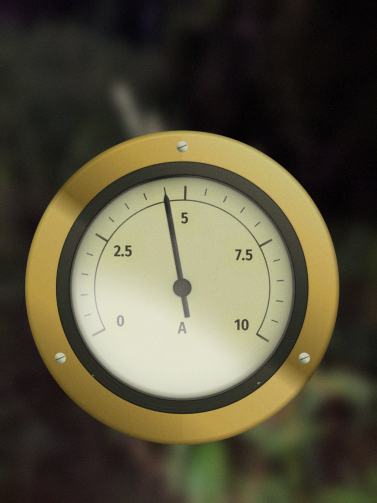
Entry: 4.5
